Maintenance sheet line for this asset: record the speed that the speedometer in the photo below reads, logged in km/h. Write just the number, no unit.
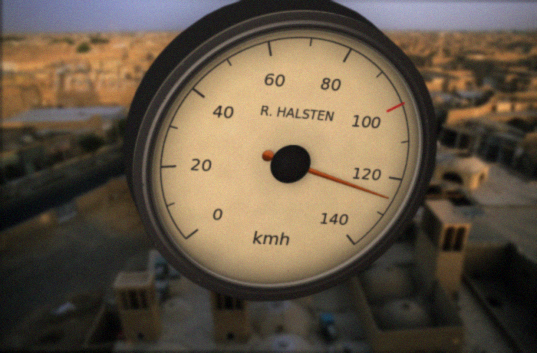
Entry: 125
